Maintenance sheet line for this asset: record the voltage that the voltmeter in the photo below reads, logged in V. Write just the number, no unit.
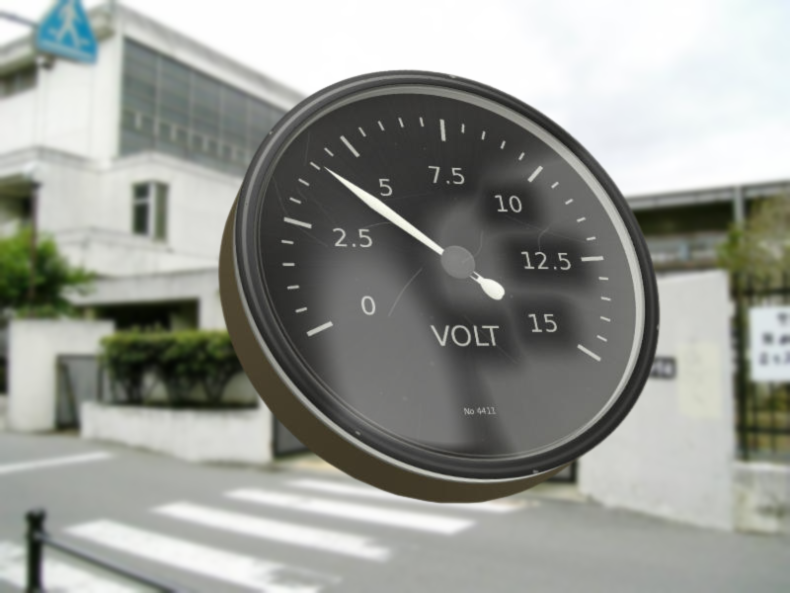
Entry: 4
